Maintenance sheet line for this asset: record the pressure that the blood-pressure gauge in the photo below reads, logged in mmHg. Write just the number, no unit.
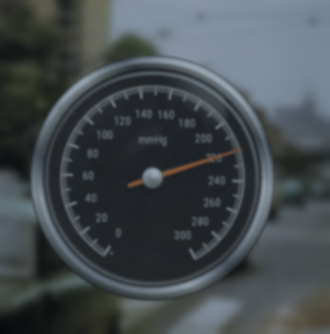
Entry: 220
